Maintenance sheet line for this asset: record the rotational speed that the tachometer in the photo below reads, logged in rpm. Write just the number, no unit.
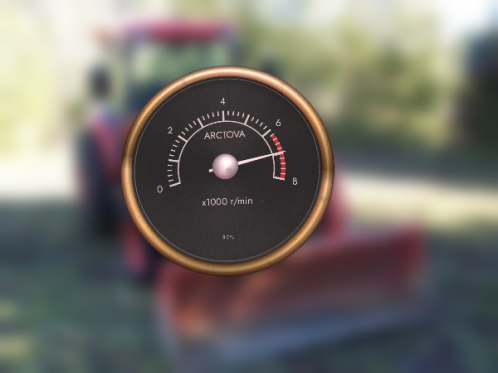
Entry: 7000
